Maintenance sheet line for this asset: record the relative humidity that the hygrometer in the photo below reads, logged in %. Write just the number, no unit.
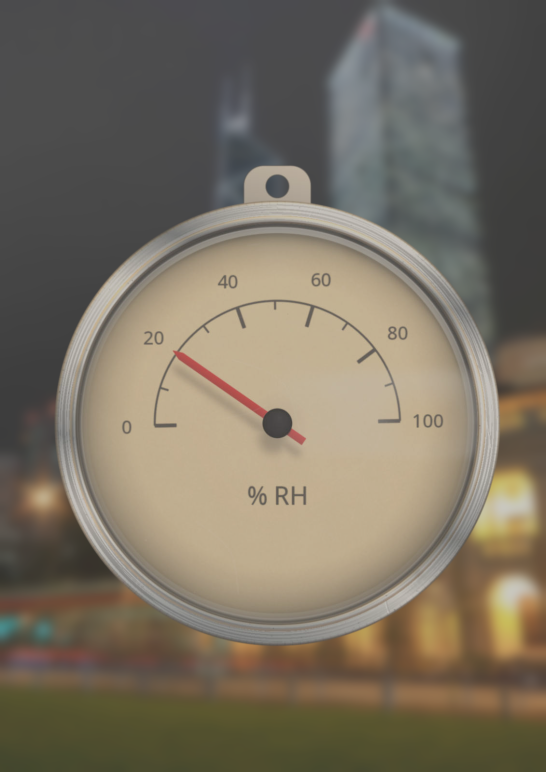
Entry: 20
